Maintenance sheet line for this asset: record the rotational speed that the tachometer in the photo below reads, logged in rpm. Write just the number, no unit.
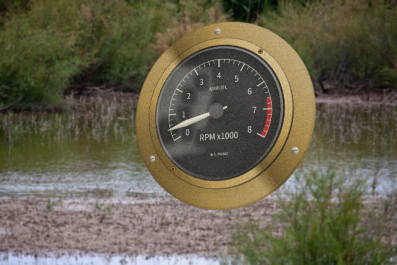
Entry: 400
